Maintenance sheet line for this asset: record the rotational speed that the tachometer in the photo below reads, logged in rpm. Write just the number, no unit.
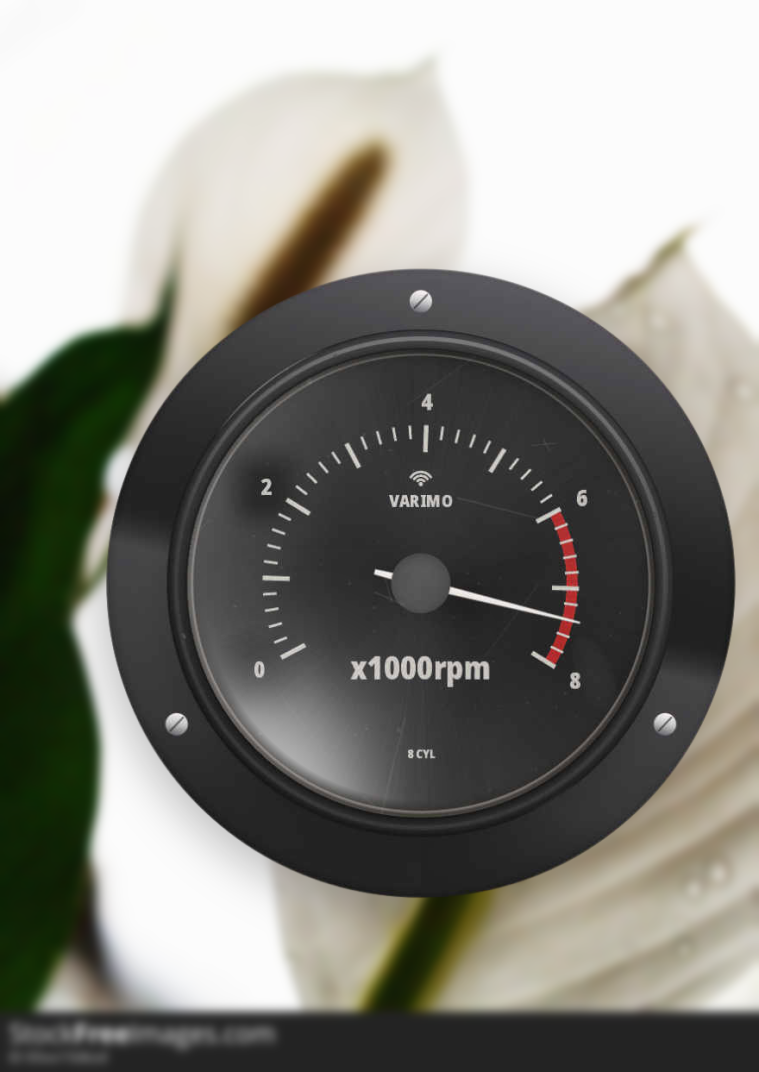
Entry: 7400
